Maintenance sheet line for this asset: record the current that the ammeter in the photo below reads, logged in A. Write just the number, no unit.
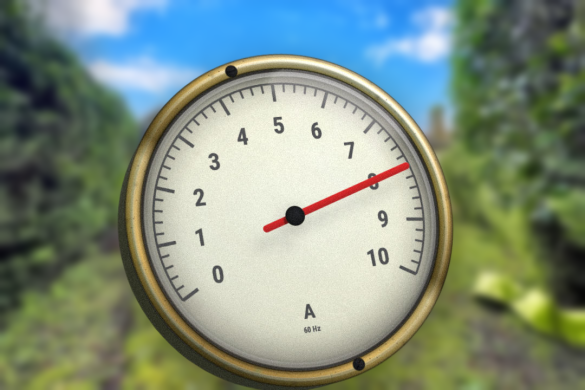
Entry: 8
